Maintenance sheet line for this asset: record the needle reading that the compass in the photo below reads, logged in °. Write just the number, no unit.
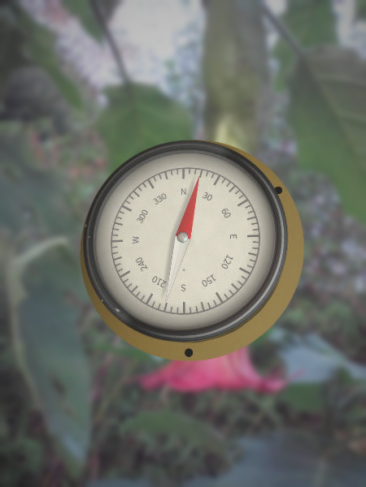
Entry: 15
